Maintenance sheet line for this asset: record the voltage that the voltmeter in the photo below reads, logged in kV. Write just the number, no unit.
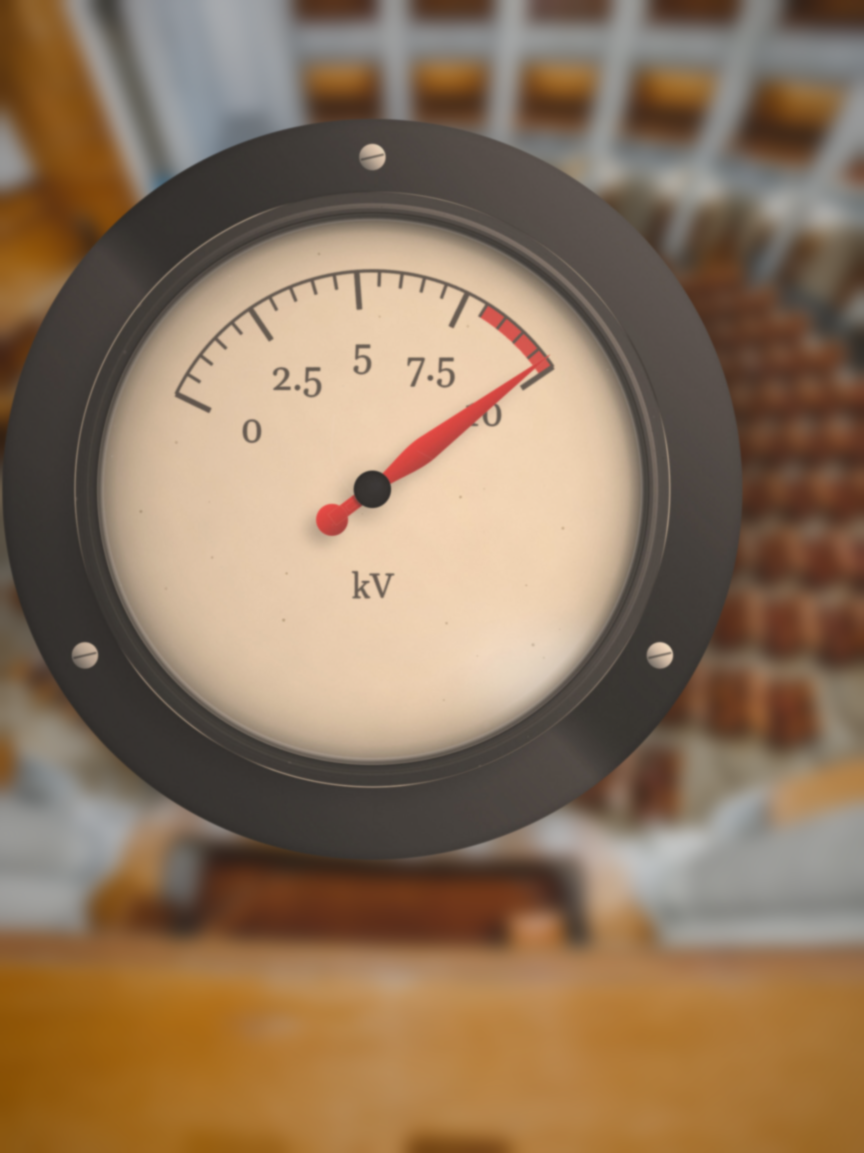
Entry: 9.75
